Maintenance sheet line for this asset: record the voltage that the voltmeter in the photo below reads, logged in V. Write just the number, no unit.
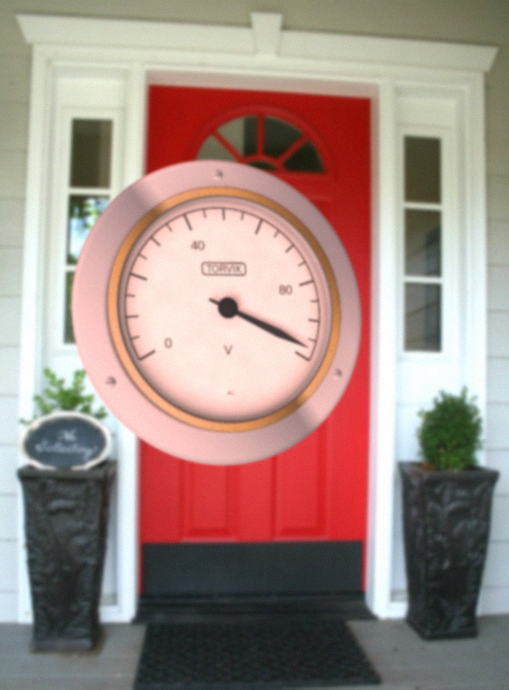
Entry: 97.5
